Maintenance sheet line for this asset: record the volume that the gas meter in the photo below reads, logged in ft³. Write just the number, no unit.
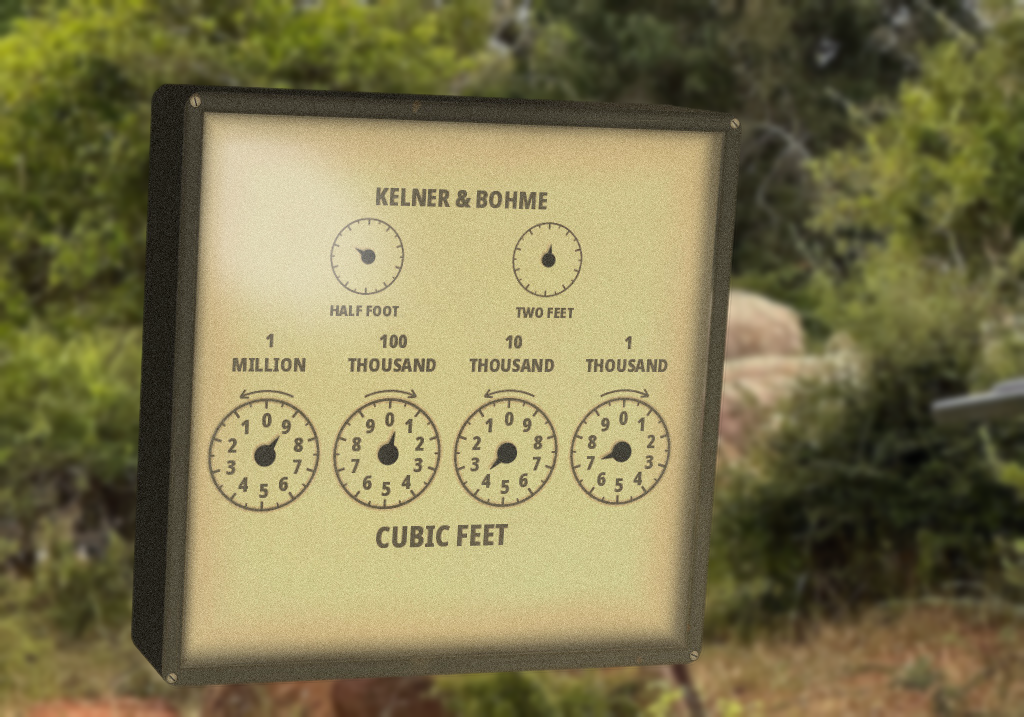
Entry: 903700
